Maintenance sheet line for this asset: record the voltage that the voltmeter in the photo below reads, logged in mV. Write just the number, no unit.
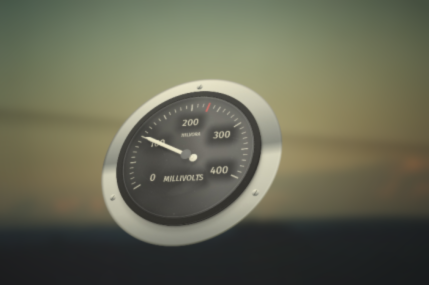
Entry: 100
